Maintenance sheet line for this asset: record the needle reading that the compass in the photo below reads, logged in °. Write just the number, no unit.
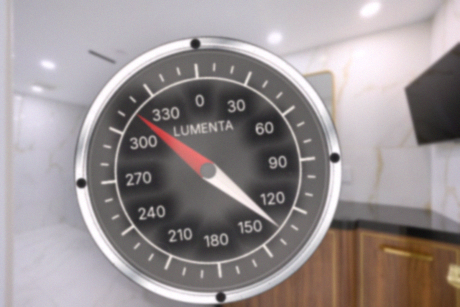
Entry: 315
